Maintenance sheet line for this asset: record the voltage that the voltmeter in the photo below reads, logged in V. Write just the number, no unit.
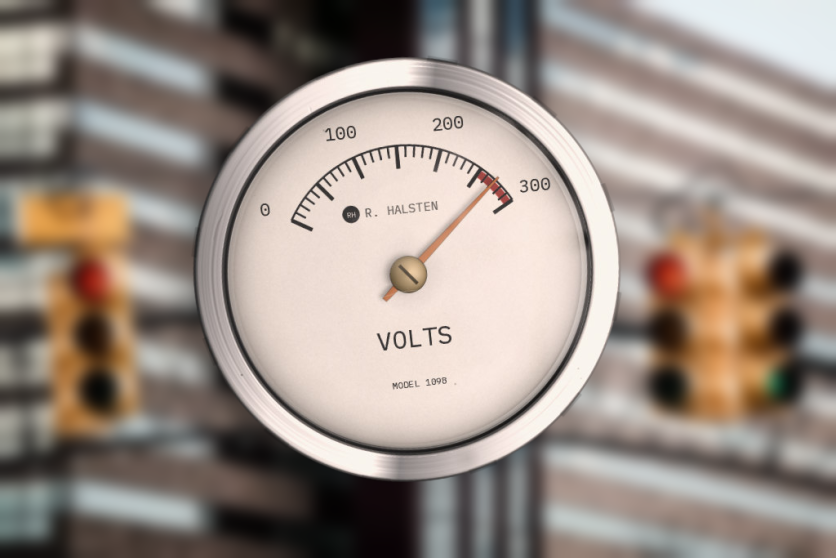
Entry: 270
